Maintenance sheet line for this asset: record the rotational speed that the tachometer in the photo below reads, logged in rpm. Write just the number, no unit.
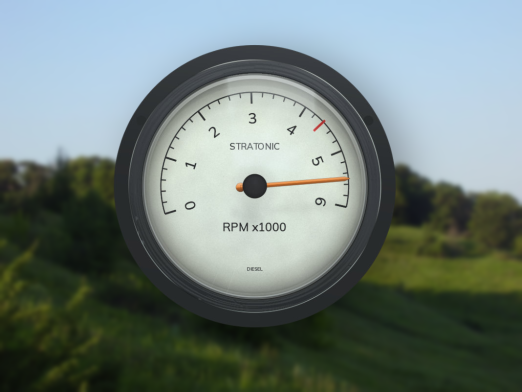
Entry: 5500
